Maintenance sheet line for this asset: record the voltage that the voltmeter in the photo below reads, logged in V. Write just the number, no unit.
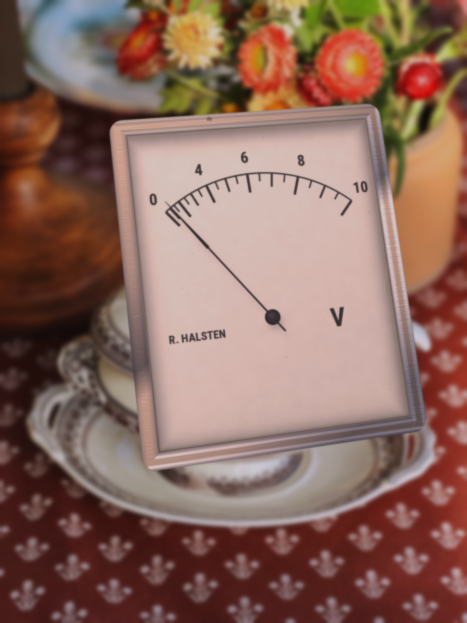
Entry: 1
